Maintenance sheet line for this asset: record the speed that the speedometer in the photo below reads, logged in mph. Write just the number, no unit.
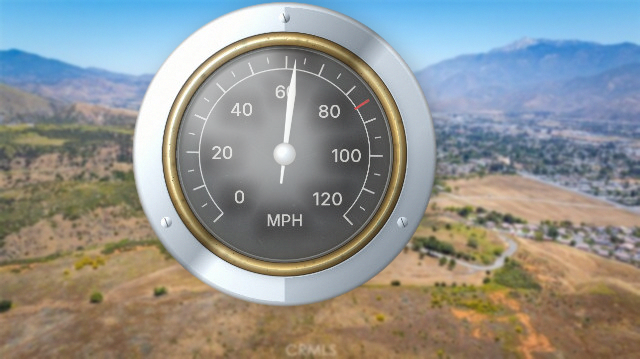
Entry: 62.5
